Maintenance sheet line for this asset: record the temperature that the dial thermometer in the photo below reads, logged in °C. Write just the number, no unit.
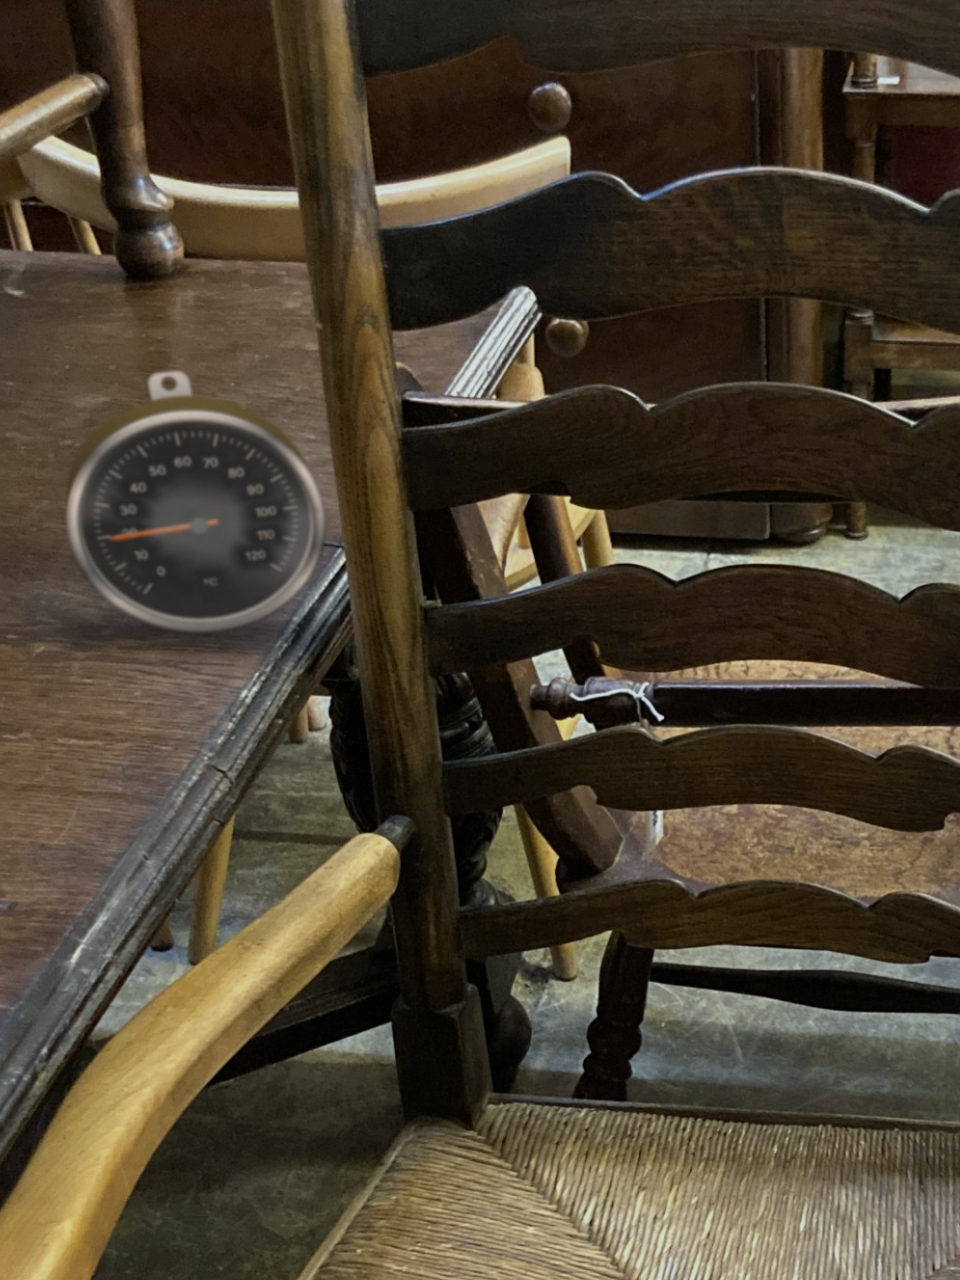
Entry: 20
